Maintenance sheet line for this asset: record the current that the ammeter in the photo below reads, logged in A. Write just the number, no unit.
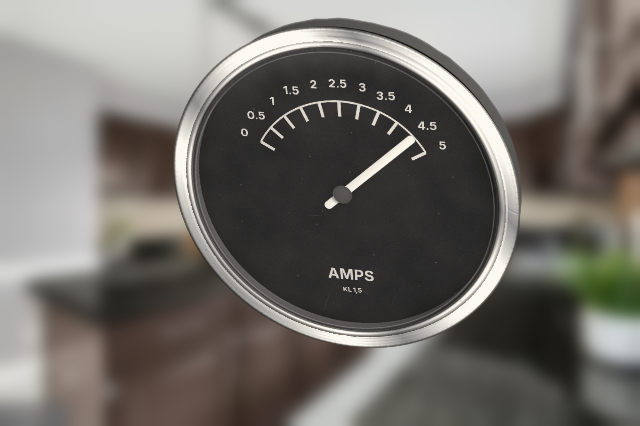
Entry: 4.5
